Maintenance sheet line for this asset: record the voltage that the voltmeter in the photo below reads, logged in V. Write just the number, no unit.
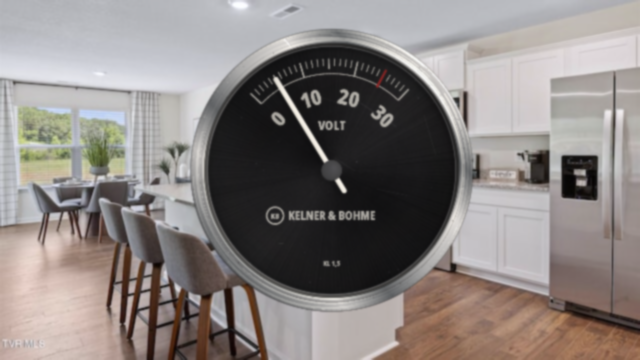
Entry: 5
